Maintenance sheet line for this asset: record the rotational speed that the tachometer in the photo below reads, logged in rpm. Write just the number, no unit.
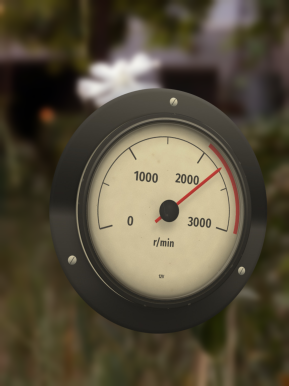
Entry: 2250
